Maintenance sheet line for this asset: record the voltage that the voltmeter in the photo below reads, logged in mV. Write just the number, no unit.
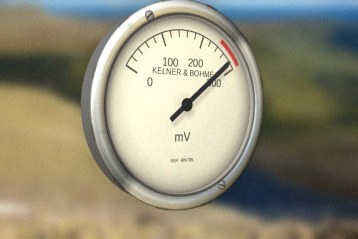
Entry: 280
